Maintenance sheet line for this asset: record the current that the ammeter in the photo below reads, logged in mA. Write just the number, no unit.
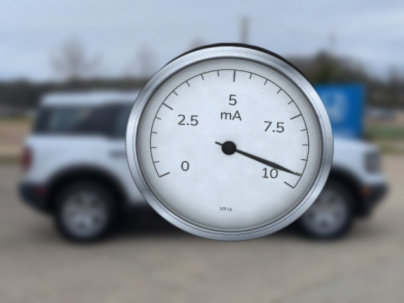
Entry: 9.5
